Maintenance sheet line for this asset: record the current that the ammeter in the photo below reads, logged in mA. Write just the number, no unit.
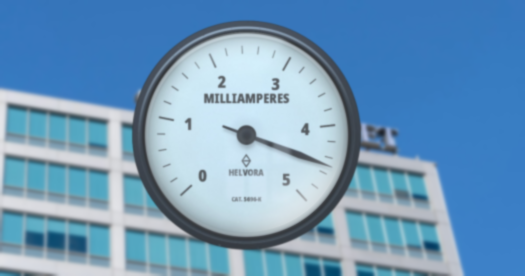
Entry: 4.5
